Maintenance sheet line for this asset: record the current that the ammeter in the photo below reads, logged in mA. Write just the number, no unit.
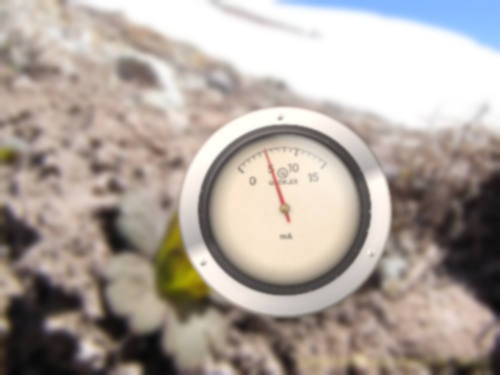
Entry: 5
